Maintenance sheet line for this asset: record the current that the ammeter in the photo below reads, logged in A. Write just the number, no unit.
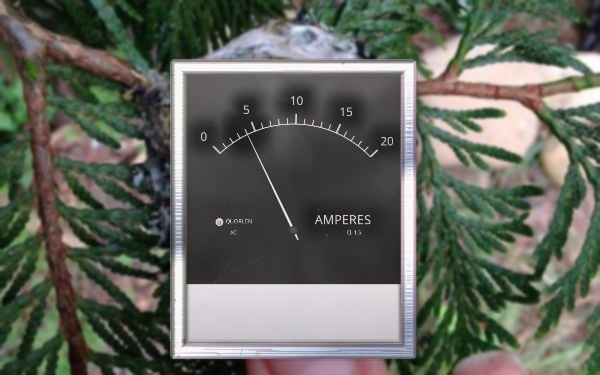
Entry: 4
